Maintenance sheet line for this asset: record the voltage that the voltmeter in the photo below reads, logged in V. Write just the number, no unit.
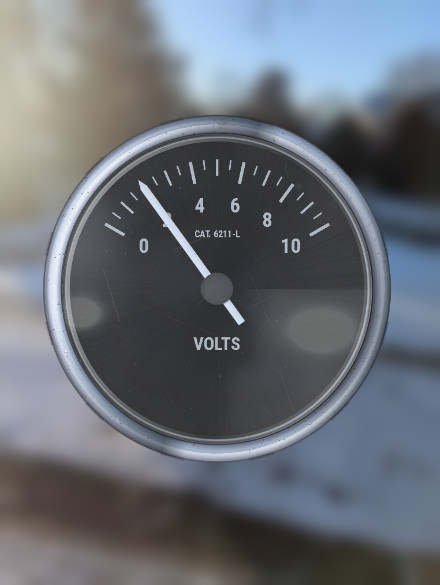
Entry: 2
